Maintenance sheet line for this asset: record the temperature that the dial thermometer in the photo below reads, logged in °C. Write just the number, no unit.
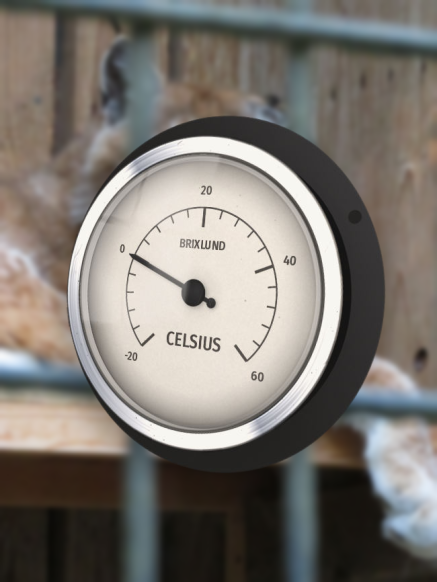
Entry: 0
